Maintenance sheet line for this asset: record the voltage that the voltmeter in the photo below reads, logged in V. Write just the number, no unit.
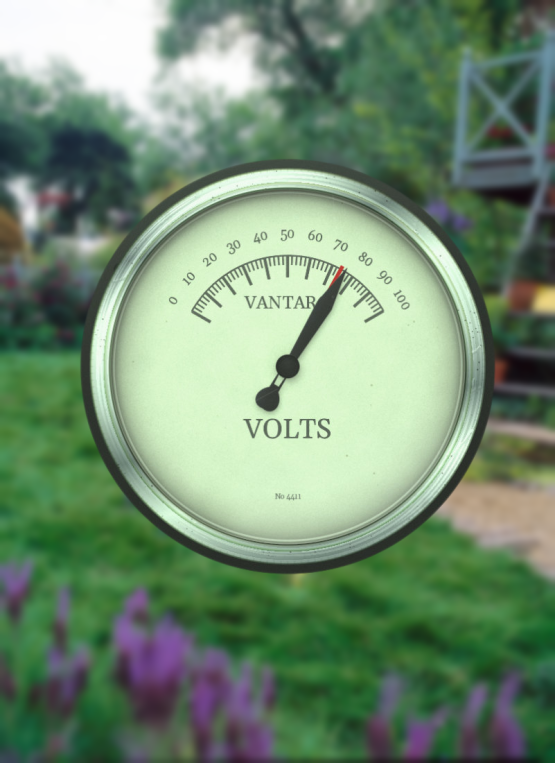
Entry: 76
